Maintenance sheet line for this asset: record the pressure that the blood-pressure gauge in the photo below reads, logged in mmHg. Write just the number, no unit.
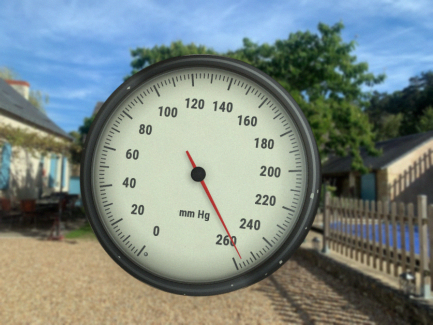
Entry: 256
